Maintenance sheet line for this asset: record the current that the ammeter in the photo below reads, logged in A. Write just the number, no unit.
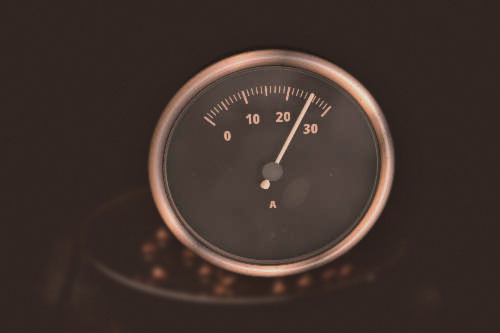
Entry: 25
